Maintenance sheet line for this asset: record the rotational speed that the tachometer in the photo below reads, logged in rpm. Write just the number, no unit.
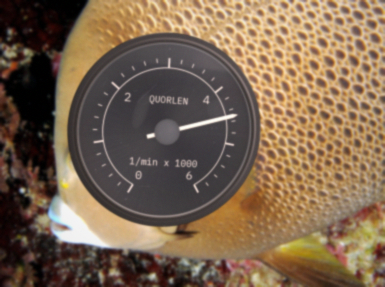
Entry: 4500
